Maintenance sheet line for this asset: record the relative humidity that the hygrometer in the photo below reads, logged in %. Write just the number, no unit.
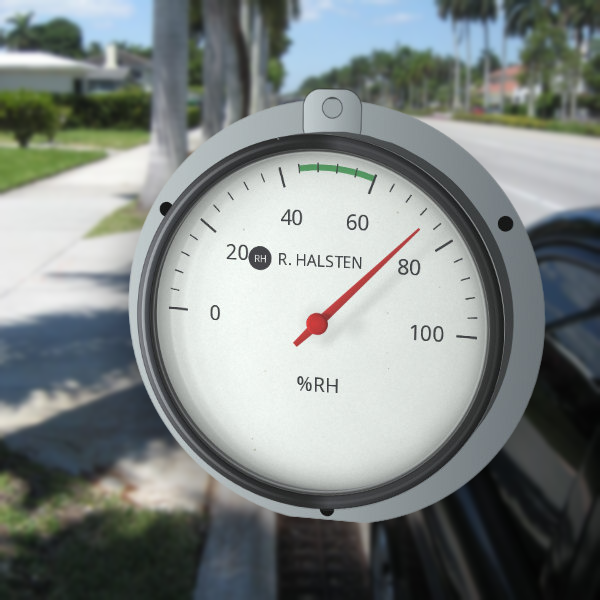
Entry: 74
